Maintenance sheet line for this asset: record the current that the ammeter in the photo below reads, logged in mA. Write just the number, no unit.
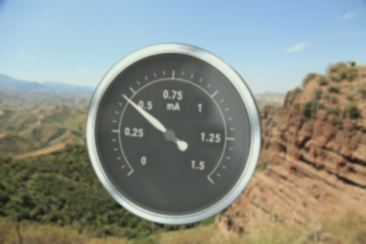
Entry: 0.45
